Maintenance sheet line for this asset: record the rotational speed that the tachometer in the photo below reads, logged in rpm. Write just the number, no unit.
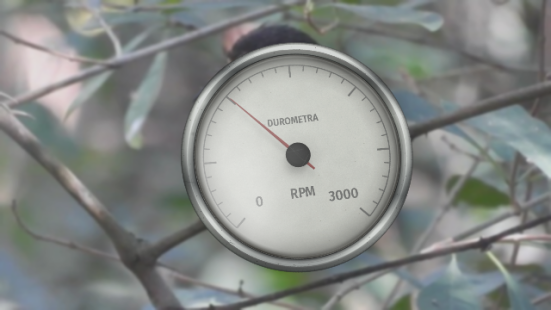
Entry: 1000
